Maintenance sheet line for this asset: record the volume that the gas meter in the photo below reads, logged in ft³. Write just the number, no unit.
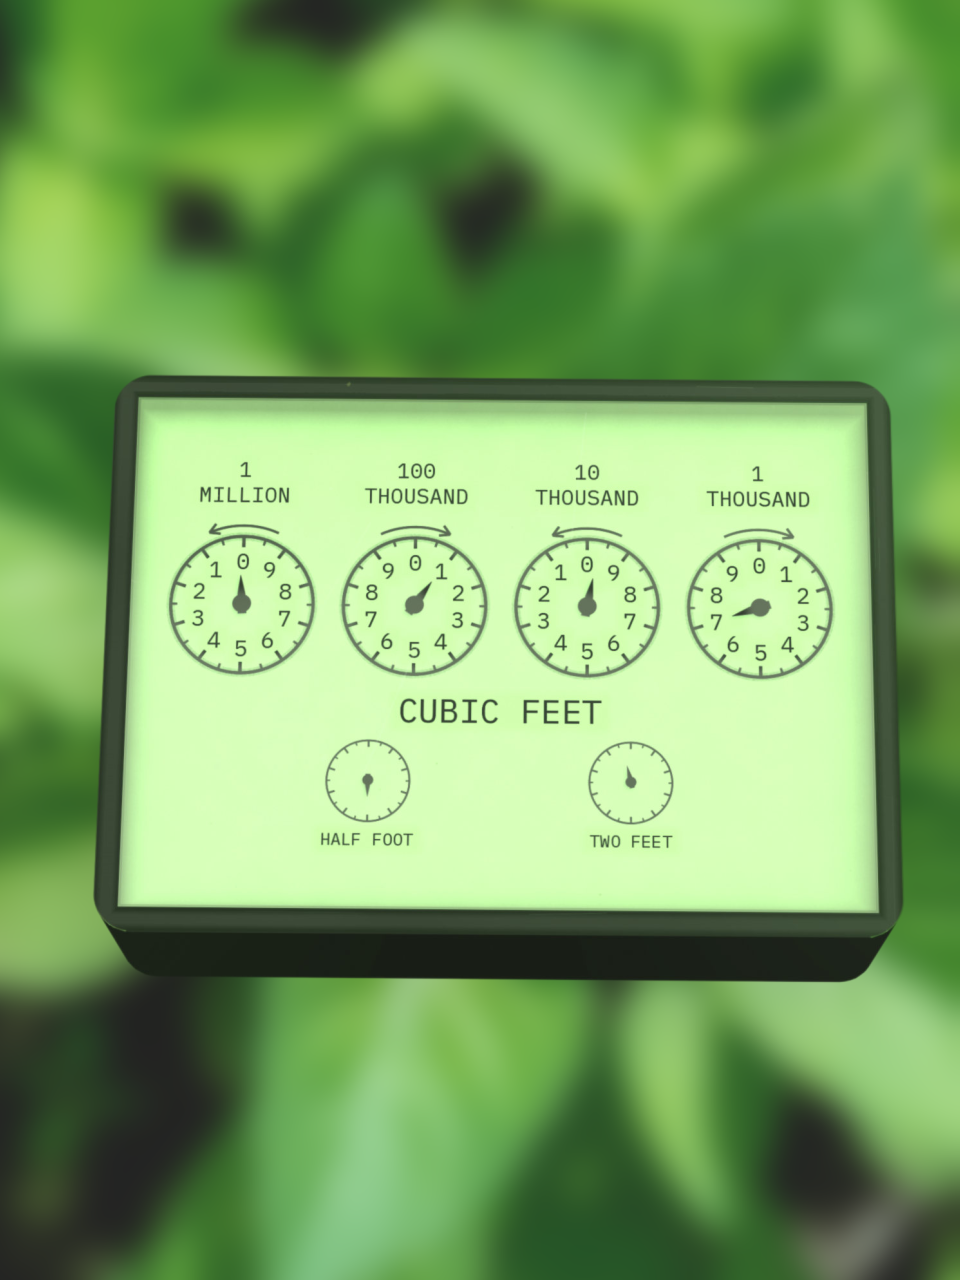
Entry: 9700
